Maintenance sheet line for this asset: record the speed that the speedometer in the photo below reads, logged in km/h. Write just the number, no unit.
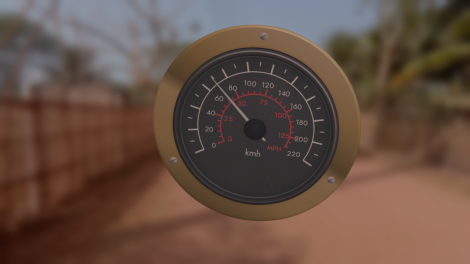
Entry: 70
